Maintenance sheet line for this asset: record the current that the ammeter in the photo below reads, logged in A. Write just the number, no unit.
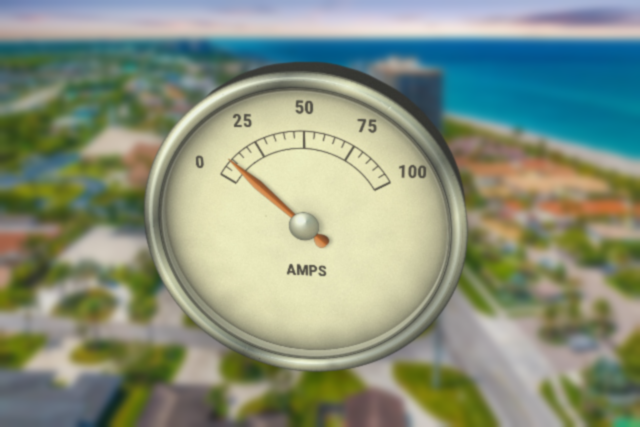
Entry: 10
